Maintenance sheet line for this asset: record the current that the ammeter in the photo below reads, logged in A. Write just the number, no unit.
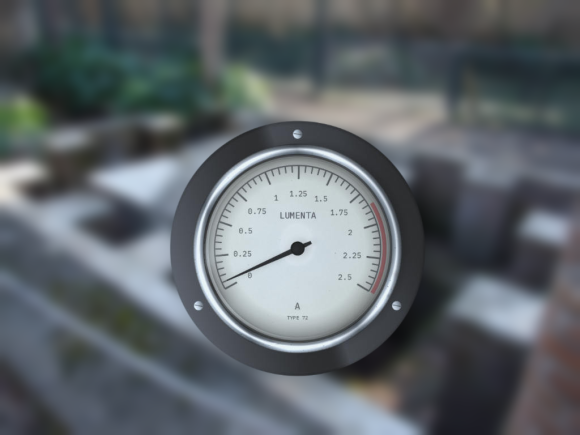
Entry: 0.05
